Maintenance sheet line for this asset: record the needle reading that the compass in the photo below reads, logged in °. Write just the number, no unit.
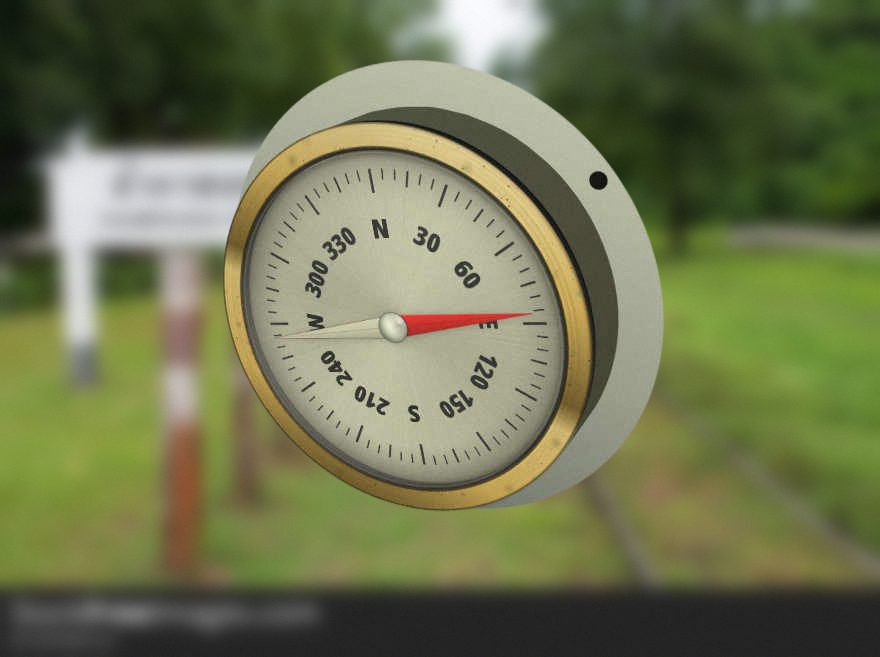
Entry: 85
